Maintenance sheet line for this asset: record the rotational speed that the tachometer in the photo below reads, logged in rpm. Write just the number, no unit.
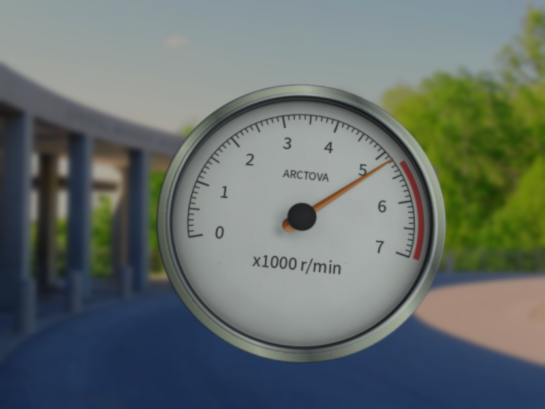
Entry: 5200
